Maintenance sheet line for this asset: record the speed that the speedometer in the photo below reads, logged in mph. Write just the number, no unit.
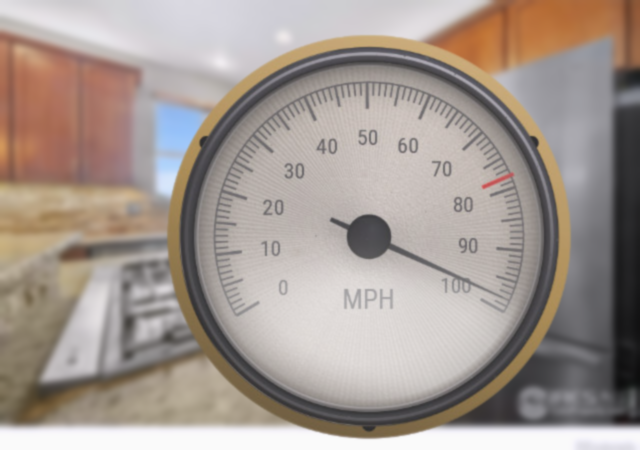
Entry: 98
